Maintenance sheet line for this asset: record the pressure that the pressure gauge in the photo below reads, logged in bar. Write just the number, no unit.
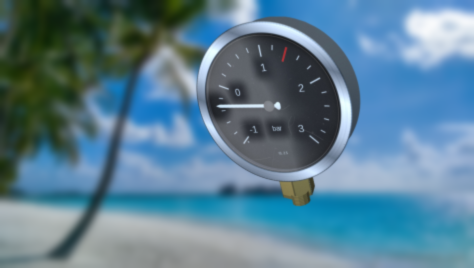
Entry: -0.3
